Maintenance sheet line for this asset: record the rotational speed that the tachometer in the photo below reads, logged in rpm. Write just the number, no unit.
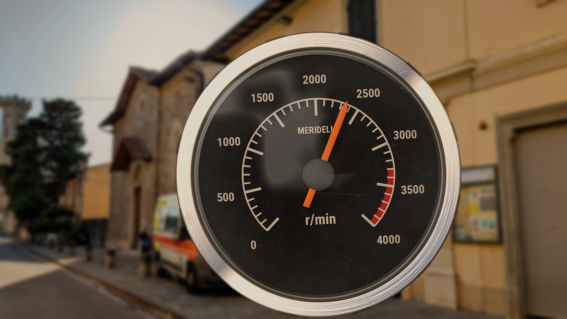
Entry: 2350
